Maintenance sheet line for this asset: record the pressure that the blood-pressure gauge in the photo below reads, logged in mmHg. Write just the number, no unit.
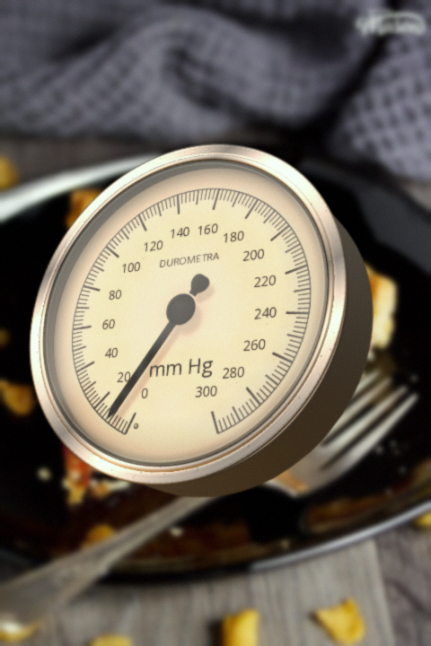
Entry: 10
